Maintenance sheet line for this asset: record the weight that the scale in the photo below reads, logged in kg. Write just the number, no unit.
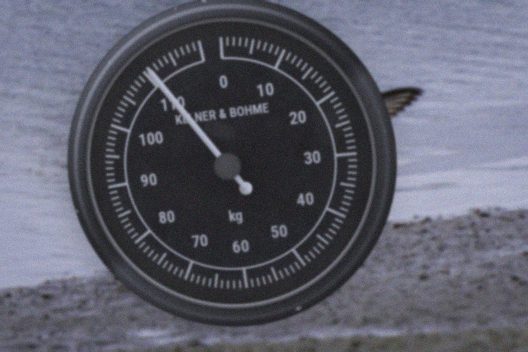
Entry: 111
